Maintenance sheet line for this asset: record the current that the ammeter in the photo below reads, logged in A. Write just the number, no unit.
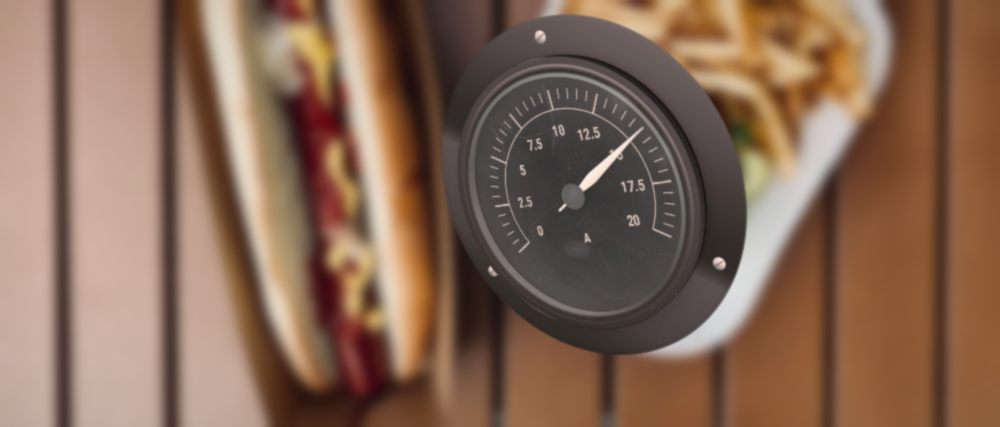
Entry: 15
